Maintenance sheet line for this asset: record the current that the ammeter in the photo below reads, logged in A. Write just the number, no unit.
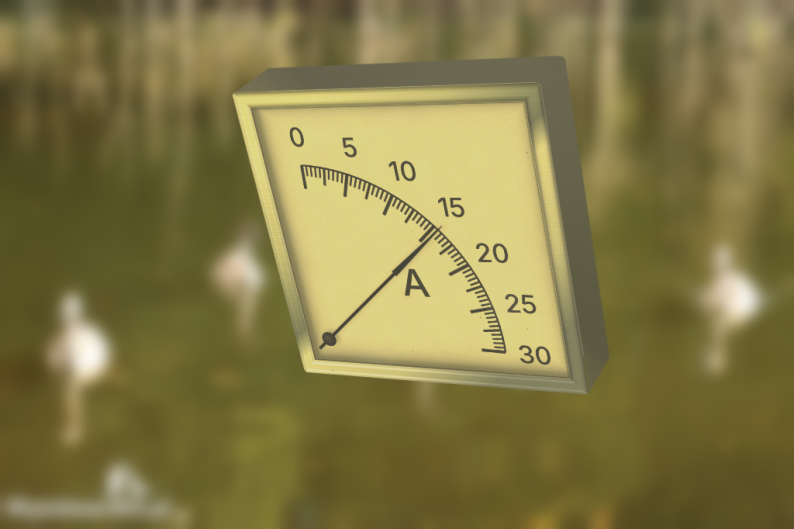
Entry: 15.5
